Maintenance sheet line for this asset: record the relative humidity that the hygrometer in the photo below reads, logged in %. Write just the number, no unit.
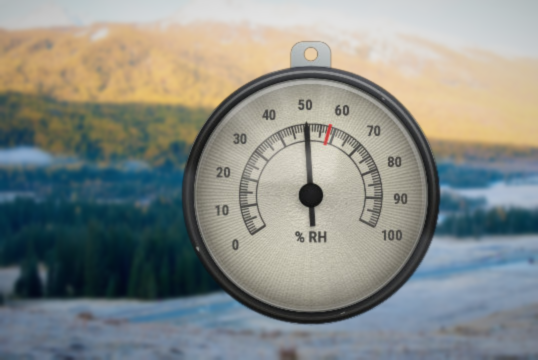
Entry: 50
